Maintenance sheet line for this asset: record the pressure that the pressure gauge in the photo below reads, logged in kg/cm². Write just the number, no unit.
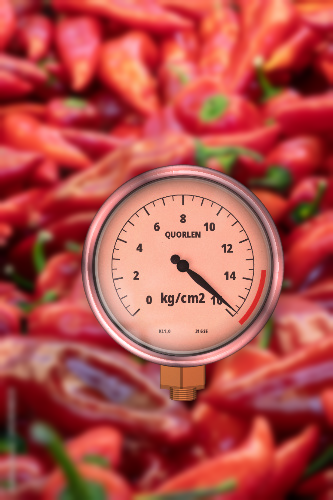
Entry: 15.75
